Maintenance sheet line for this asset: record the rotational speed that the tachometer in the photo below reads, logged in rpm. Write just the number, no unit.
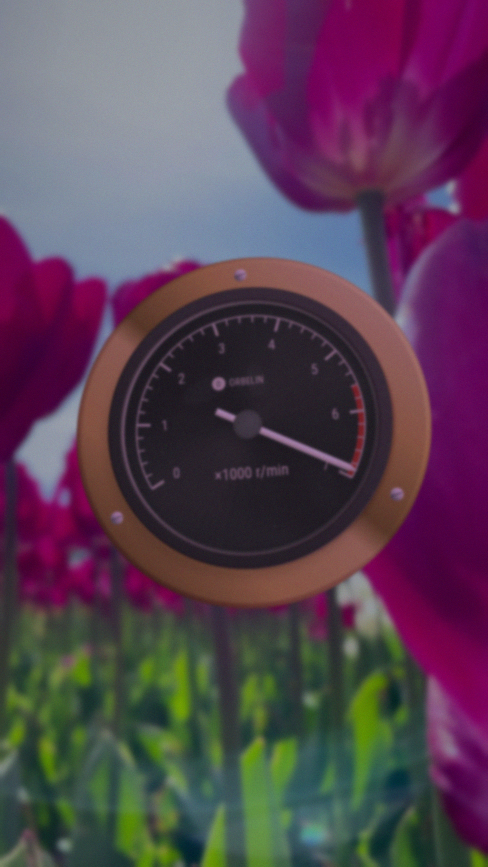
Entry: 6900
